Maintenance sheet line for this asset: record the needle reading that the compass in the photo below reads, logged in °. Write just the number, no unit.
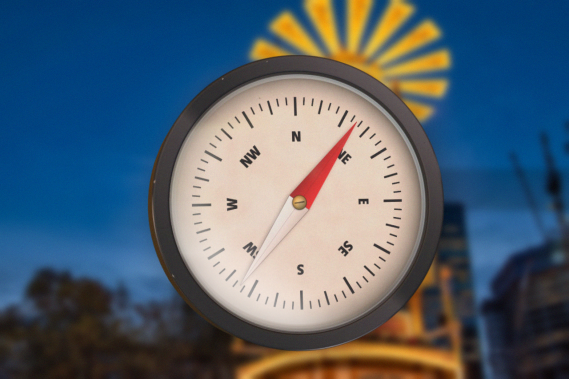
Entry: 37.5
